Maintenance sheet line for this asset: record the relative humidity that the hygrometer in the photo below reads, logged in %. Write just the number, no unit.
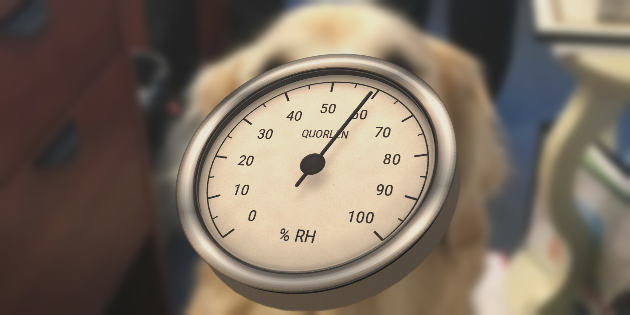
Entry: 60
